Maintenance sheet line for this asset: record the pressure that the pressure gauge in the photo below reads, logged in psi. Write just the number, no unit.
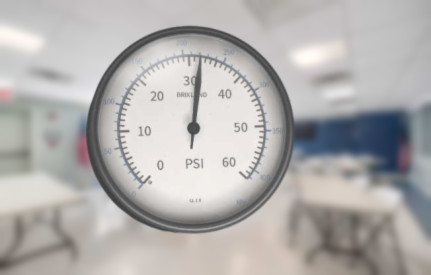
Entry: 32
